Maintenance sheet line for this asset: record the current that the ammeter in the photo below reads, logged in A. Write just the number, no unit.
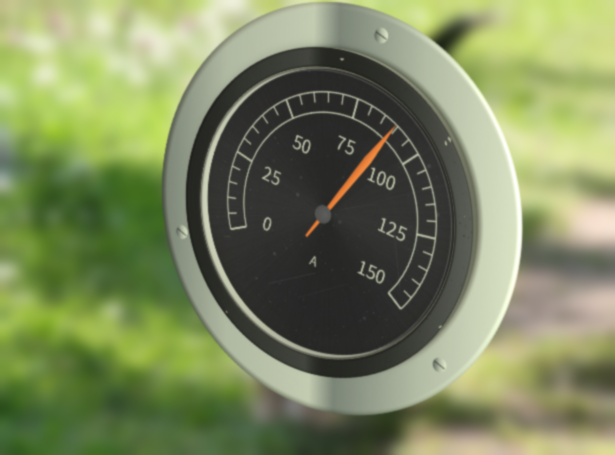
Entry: 90
